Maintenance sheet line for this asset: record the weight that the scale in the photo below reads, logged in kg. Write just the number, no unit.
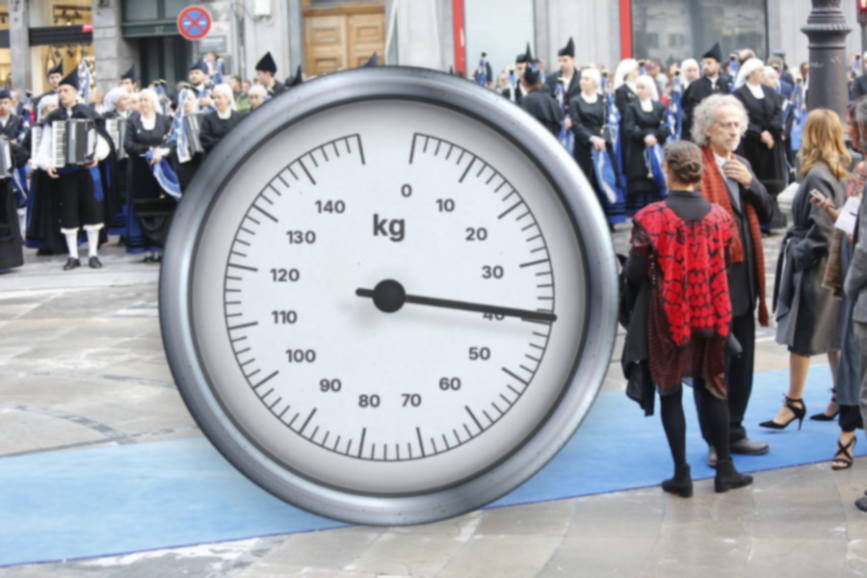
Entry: 39
